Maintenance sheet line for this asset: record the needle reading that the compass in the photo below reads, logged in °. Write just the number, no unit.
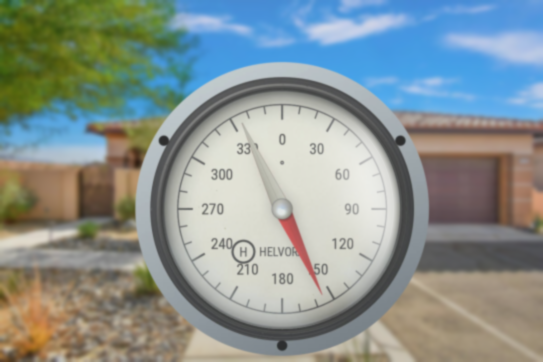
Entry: 155
